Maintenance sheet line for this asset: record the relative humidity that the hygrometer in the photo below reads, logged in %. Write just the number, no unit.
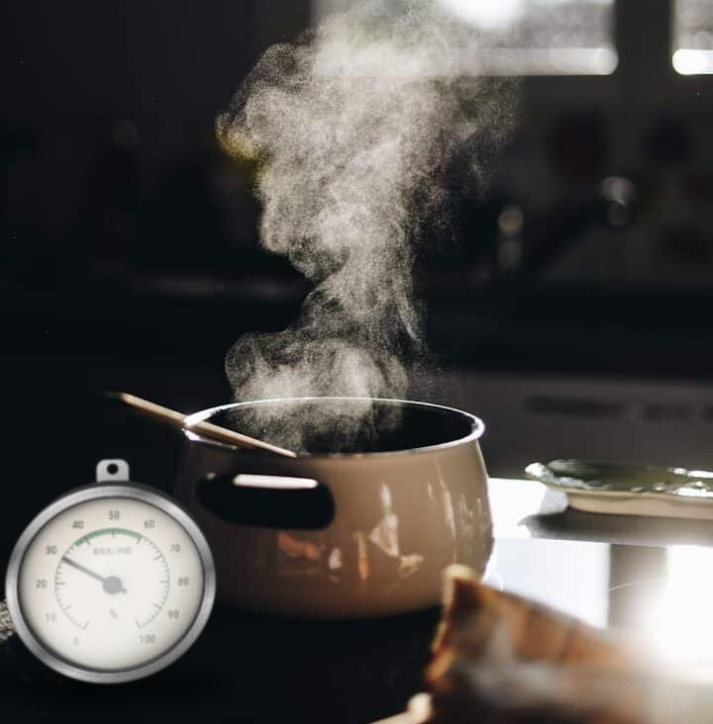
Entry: 30
